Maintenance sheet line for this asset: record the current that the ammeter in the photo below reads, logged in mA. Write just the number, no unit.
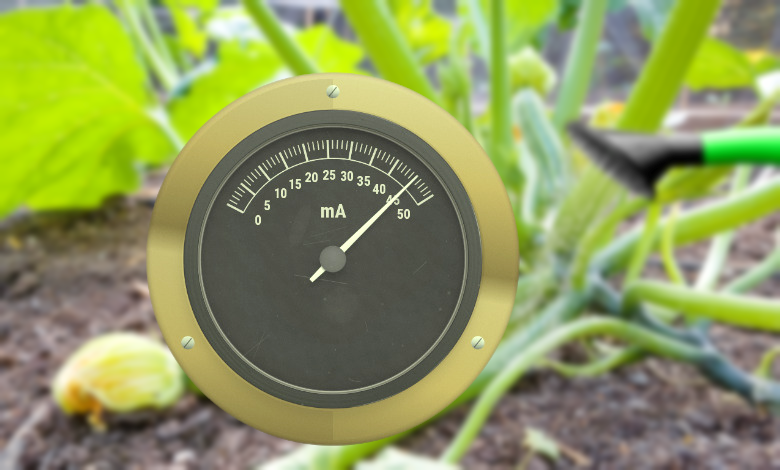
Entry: 45
